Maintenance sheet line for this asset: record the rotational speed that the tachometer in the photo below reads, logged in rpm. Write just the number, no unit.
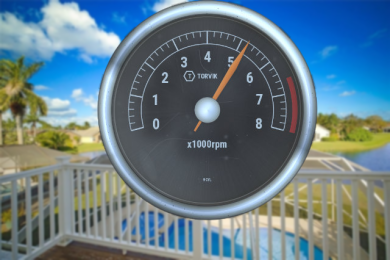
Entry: 5200
